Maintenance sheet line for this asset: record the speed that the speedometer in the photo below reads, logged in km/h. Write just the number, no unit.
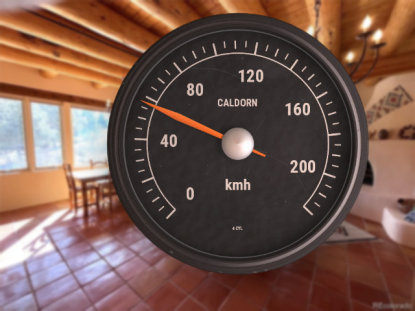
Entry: 57.5
